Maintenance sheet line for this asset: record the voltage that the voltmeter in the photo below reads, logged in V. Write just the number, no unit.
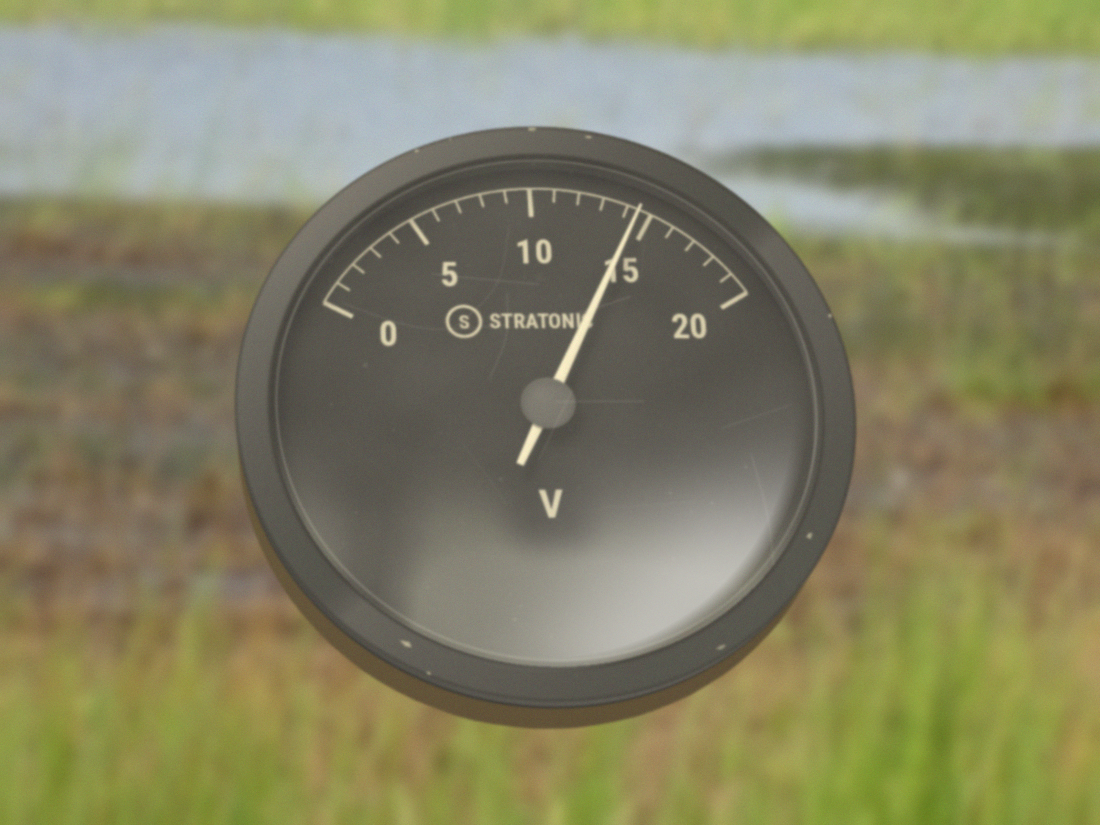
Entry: 14.5
